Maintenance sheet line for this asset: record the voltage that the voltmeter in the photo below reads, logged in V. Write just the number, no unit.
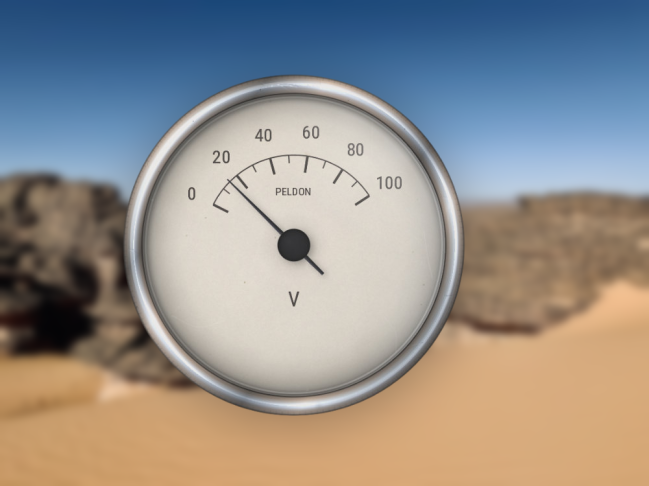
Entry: 15
